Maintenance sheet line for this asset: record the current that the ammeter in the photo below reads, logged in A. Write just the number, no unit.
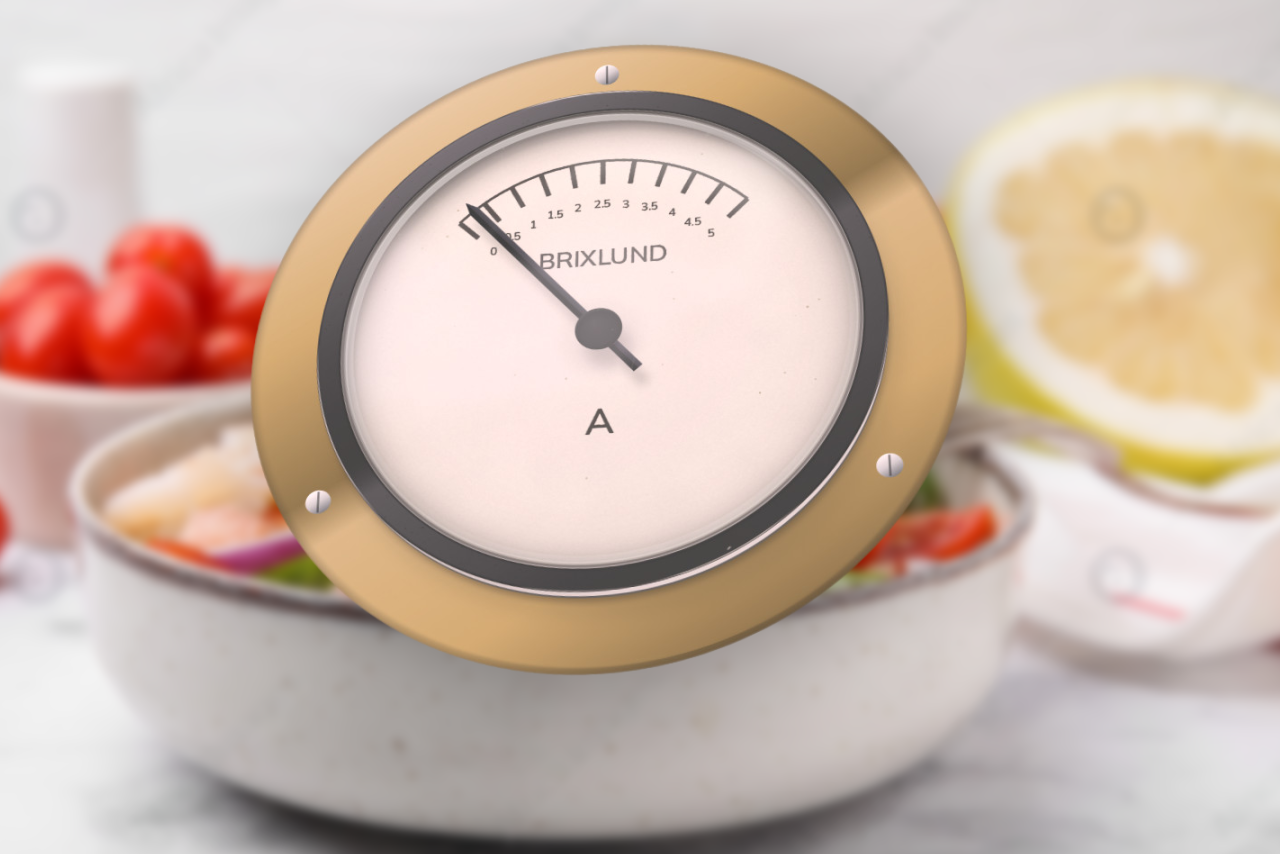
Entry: 0.25
